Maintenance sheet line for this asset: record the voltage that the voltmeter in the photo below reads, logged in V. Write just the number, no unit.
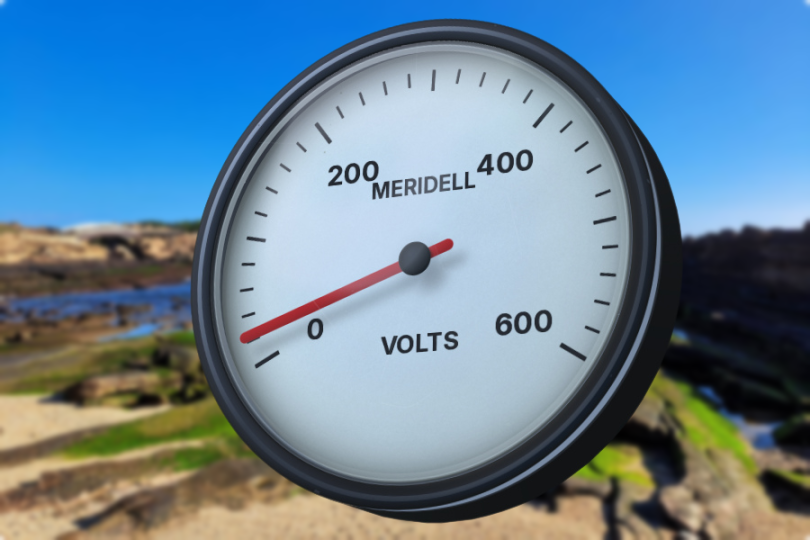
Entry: 20
